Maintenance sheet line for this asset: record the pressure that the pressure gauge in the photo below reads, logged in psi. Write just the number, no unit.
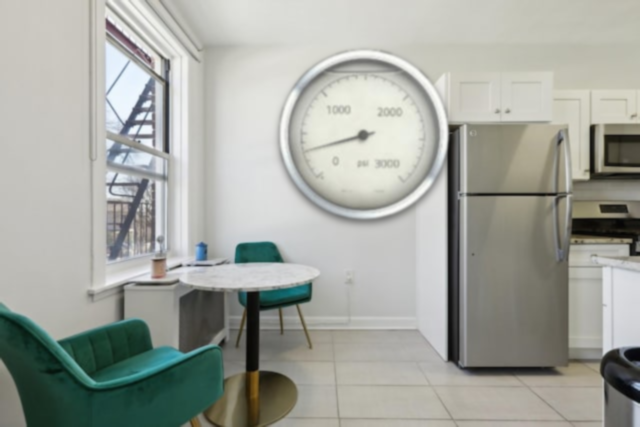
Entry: 300
